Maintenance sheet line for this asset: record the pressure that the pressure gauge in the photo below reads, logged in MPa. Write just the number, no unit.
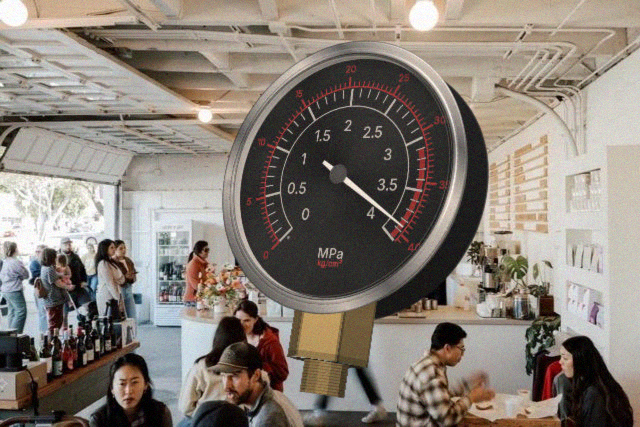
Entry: 3.85
